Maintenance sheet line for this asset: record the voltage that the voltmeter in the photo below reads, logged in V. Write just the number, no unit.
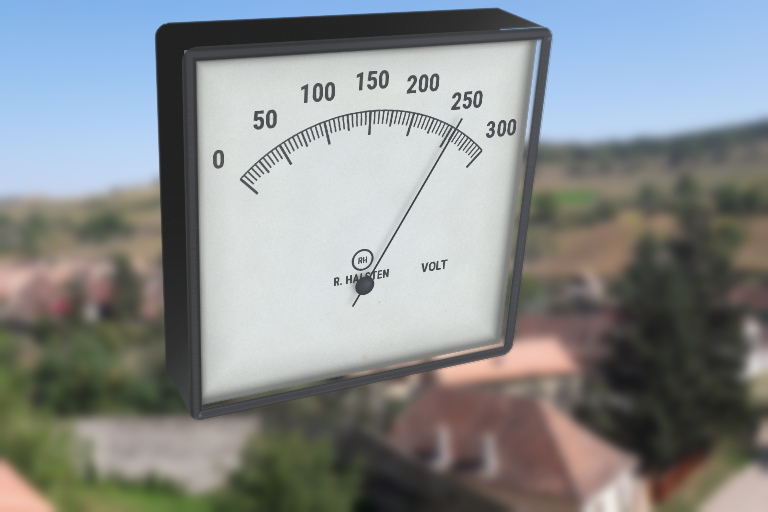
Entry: 250
